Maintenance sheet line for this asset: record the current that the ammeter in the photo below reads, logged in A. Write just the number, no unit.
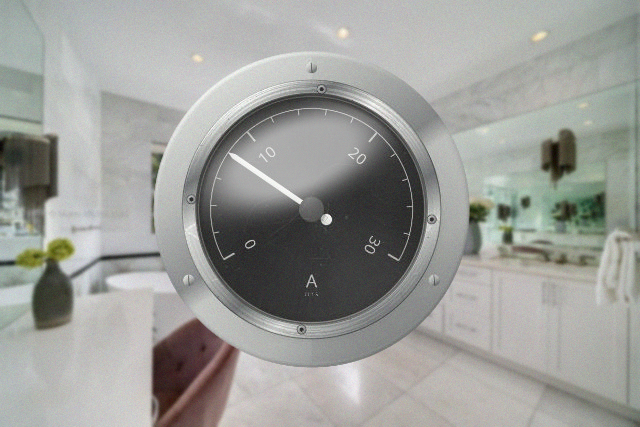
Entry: 8
